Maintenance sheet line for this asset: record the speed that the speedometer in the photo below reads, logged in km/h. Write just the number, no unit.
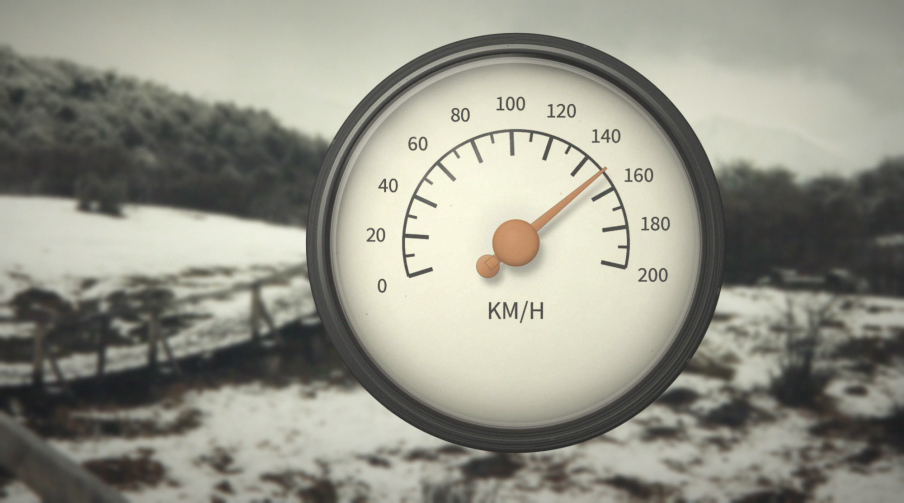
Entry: 150
